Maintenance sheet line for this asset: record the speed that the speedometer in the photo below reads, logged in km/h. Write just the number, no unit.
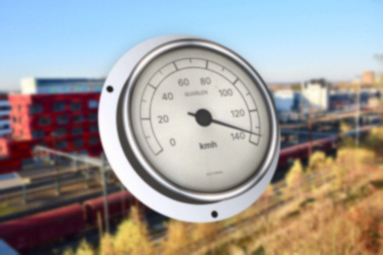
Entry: 135
